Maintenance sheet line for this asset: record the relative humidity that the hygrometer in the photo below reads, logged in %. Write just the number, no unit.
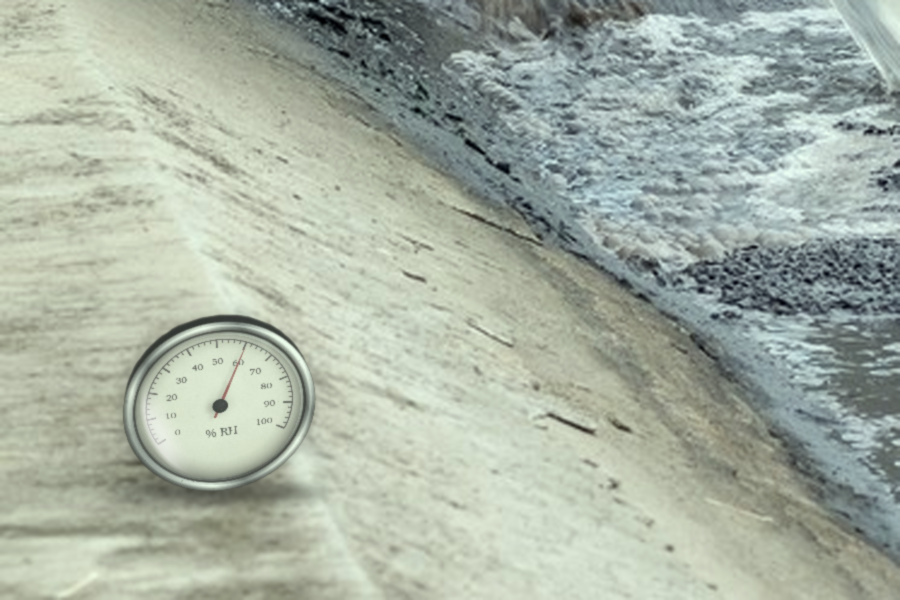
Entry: 60
